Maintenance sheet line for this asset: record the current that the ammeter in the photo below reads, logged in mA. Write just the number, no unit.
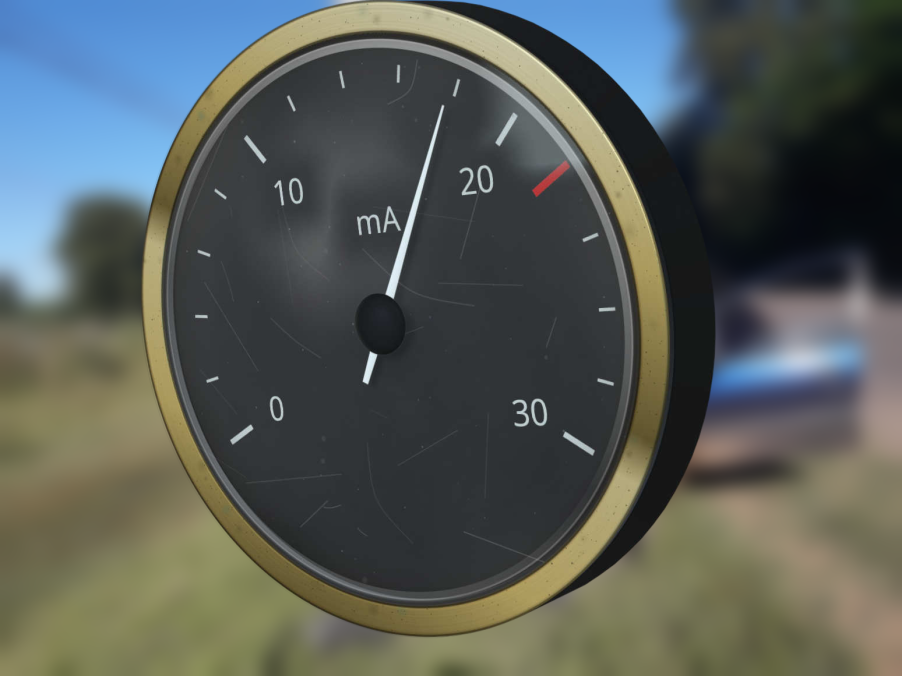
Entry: 18
